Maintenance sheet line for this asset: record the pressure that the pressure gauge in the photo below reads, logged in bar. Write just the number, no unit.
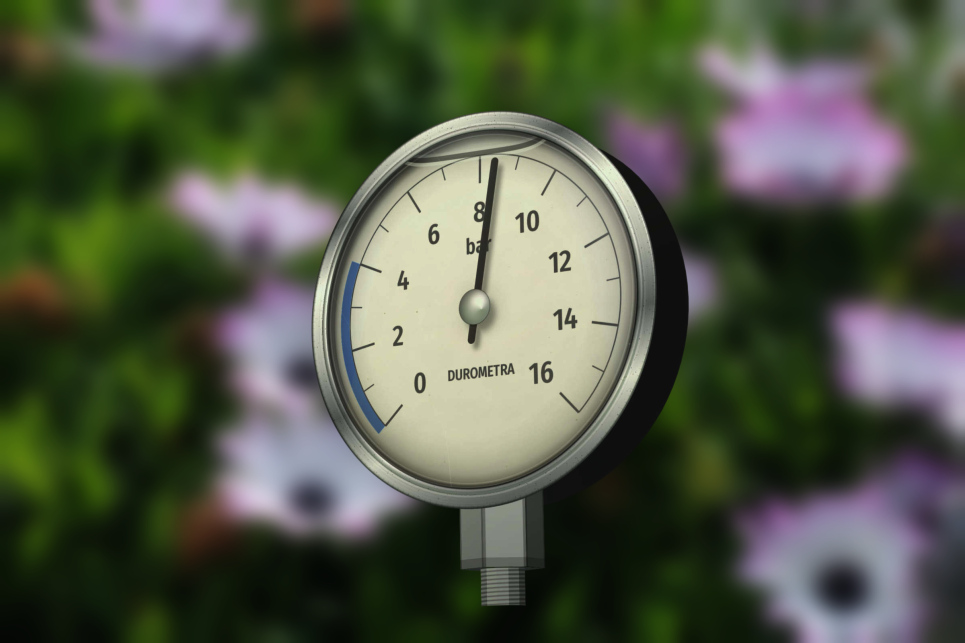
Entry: 8.5
